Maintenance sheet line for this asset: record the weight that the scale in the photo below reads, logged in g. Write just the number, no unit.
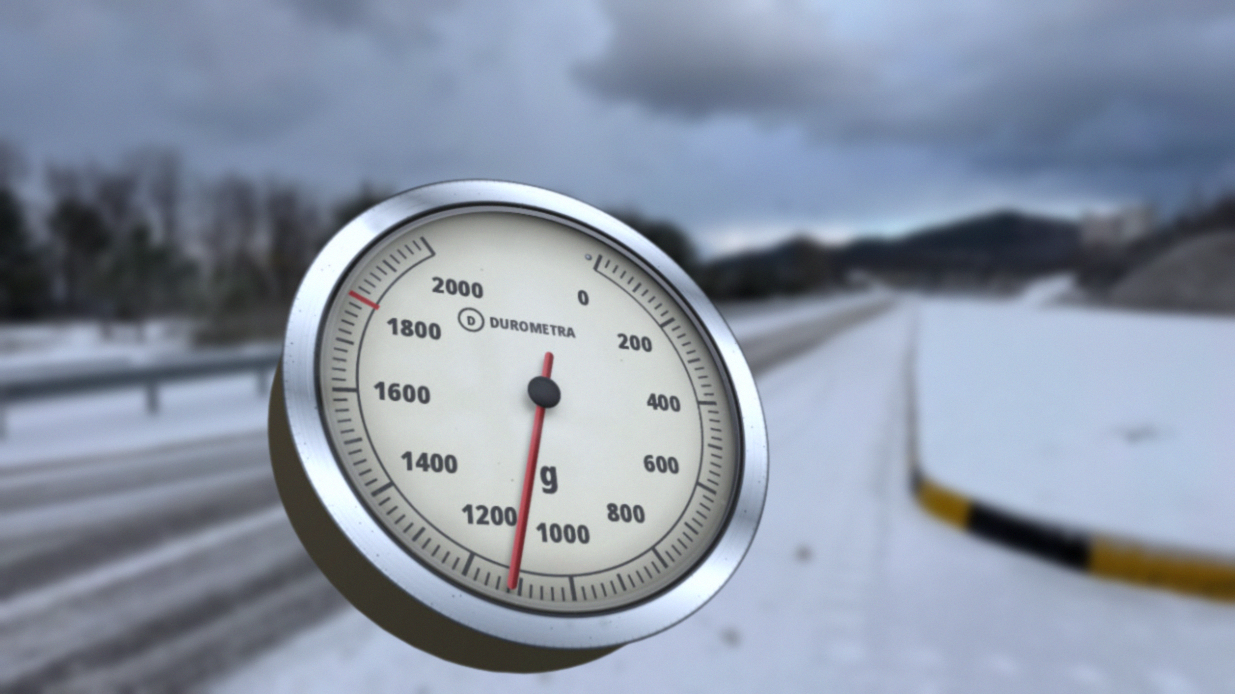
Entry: 1120
